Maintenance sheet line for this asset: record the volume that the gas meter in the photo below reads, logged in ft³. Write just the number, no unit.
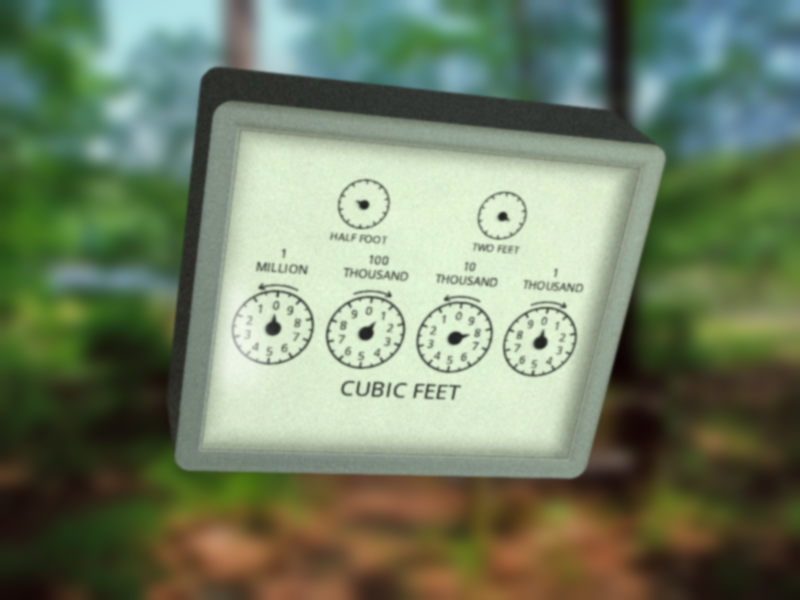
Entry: 8000
